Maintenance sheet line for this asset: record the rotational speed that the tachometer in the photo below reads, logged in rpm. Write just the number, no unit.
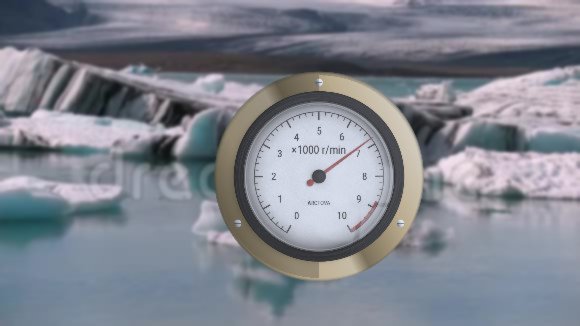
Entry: 6800
